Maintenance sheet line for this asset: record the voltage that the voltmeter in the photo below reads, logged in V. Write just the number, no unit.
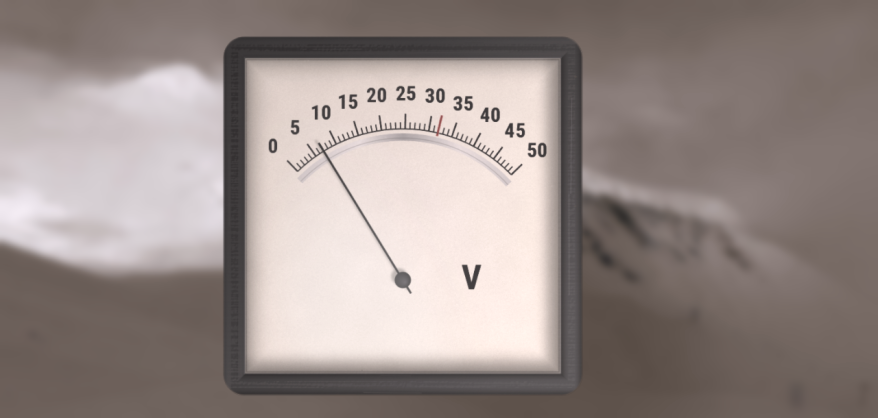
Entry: 7
